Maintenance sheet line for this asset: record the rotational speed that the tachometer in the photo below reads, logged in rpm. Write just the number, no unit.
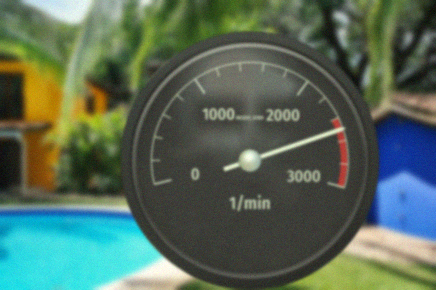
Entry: 2500
